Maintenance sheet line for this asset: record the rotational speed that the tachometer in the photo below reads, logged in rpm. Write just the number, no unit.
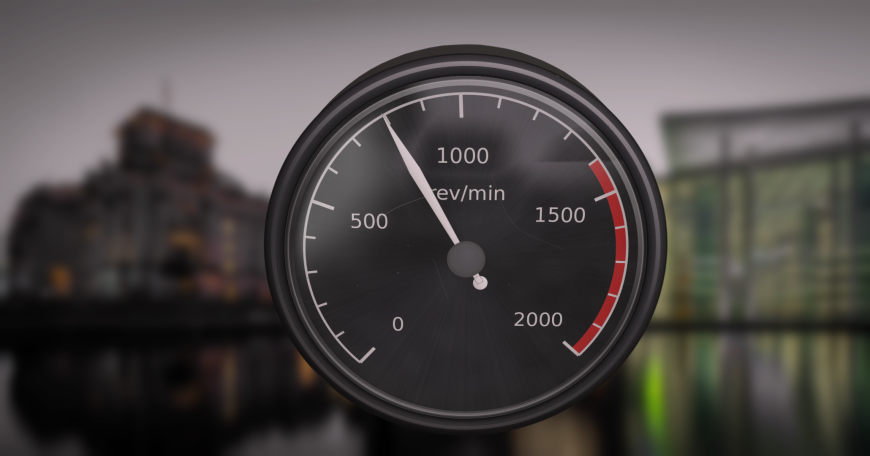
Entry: 800
